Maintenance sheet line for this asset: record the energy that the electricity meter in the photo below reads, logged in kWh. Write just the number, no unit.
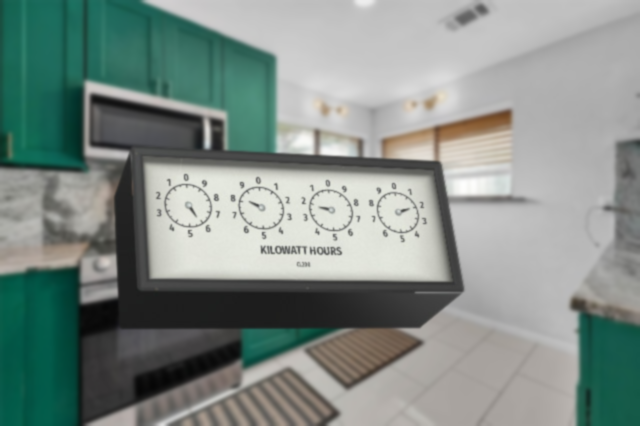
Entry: 5822
